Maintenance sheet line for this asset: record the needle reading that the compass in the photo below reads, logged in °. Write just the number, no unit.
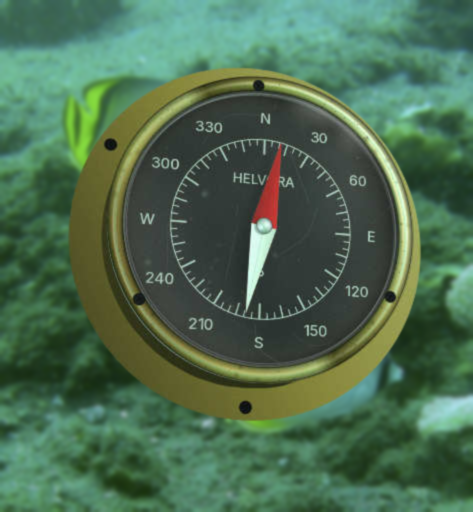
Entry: 10
